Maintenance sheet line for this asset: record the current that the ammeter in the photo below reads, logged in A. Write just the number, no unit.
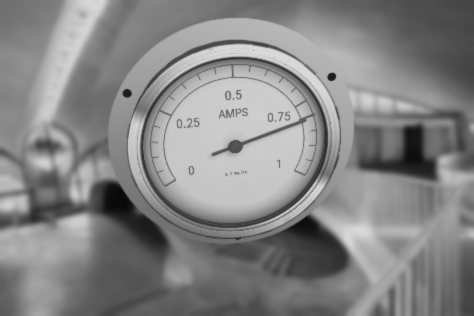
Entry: 0.8
